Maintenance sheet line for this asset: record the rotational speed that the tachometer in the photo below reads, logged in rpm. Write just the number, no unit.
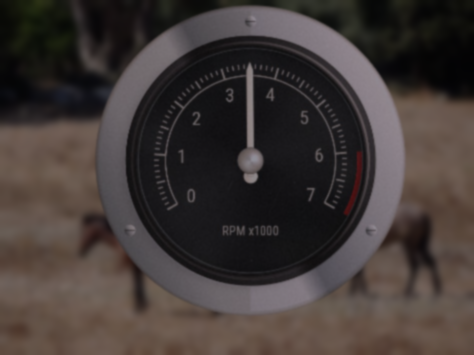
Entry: 3500
